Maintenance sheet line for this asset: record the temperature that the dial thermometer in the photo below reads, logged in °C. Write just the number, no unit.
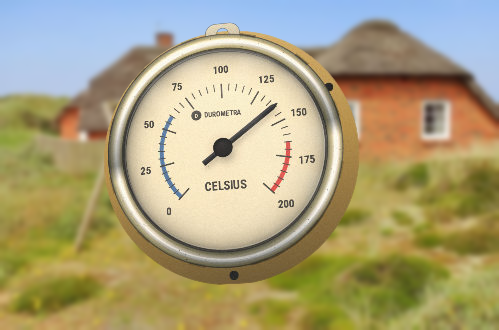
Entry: 140
